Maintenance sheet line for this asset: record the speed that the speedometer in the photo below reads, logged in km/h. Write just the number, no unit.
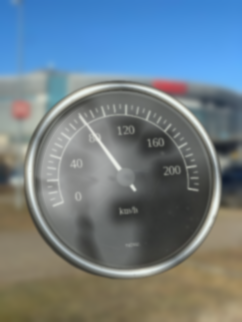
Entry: 80
